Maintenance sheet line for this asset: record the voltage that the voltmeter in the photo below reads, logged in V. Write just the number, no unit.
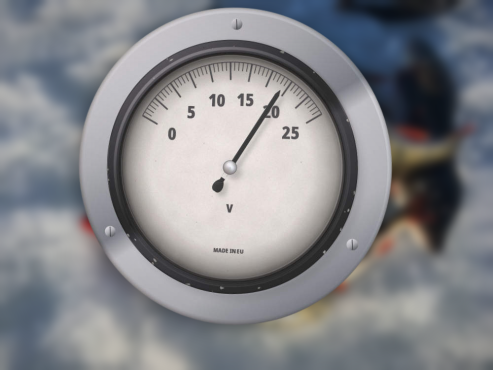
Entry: 19.5
